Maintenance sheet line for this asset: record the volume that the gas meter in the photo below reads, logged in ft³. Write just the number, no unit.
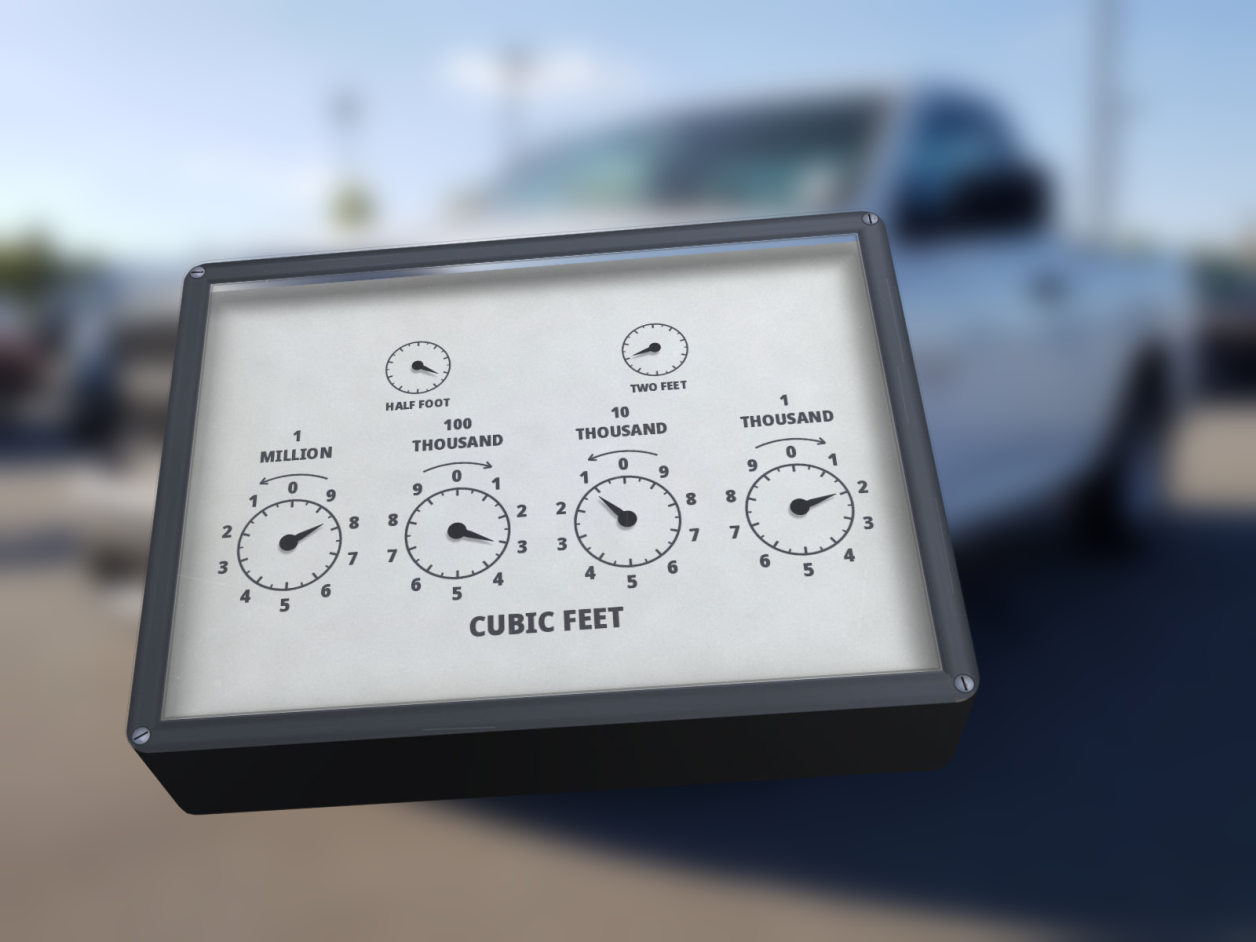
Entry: 831200
